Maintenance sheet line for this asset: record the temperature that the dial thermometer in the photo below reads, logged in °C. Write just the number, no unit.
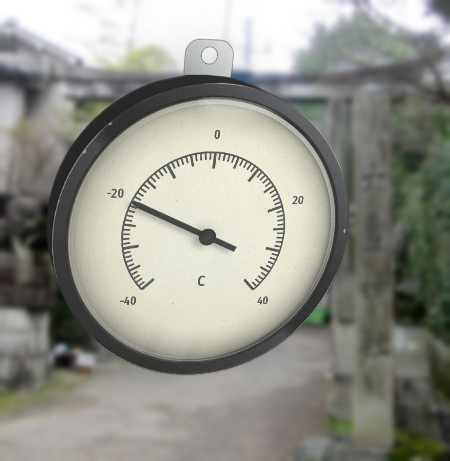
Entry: -20
